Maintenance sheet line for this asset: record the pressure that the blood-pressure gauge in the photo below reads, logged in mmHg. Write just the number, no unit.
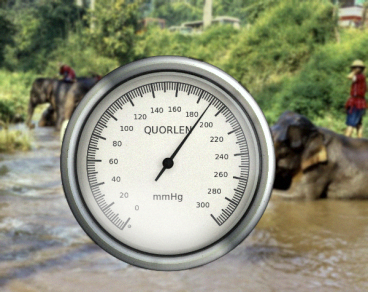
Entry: 190
